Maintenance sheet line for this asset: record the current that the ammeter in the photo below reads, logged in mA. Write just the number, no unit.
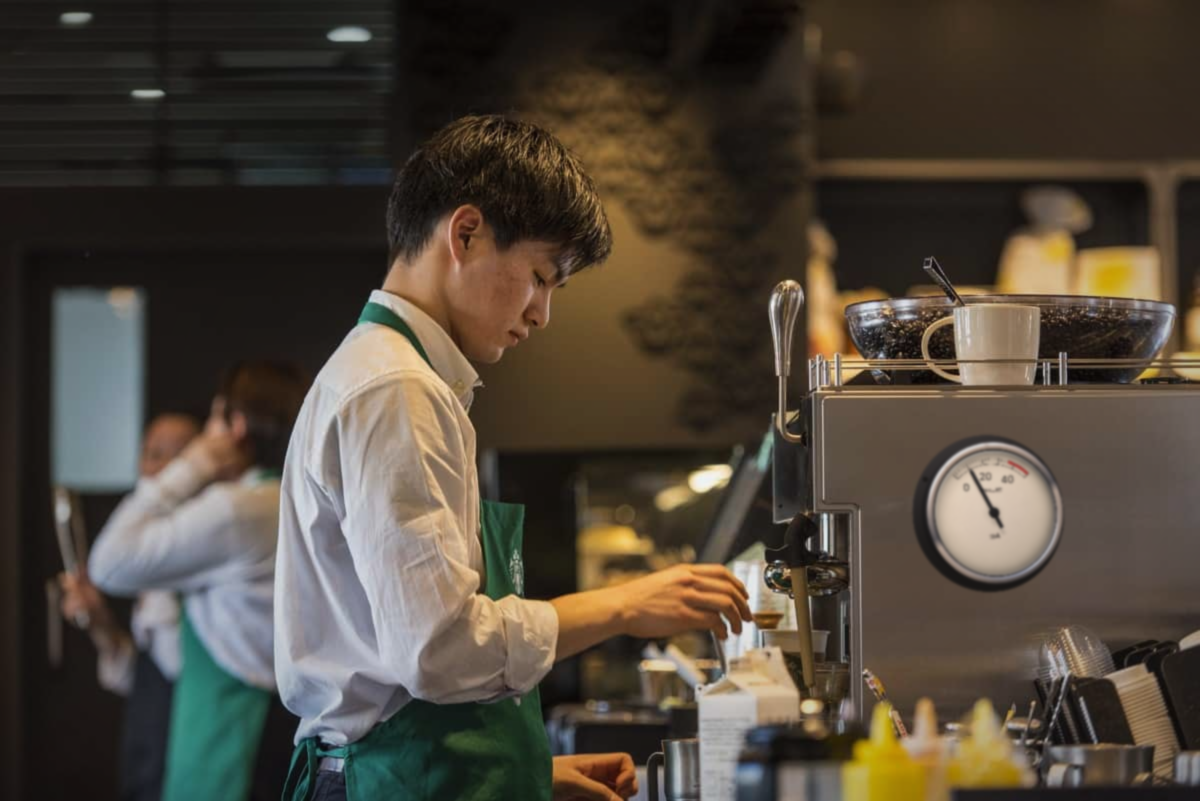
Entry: 10
